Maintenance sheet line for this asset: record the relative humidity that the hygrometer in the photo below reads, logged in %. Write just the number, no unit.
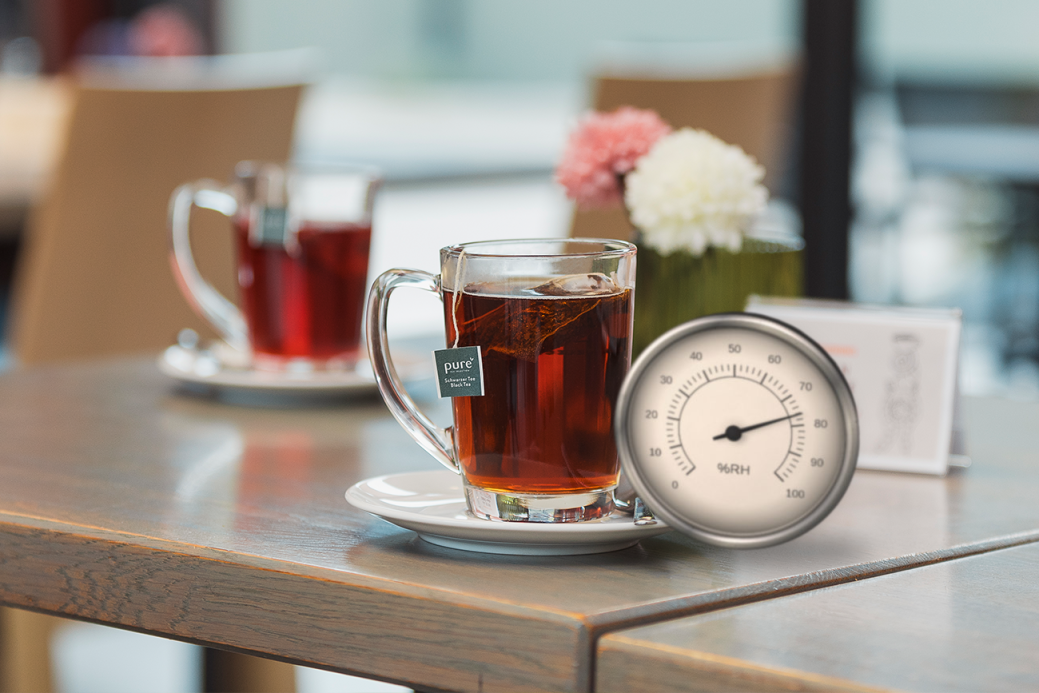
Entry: 76
